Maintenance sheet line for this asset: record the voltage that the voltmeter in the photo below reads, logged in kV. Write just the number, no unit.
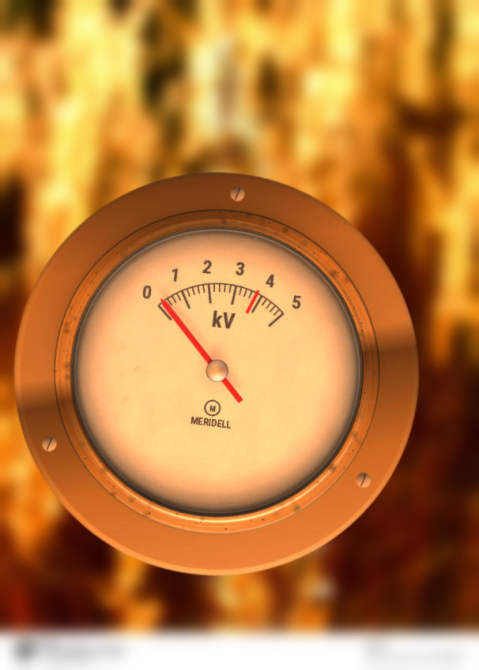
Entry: 0.2
